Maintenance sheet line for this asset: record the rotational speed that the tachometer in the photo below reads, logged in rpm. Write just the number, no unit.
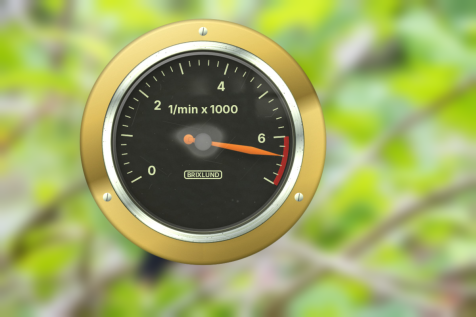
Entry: 6400
